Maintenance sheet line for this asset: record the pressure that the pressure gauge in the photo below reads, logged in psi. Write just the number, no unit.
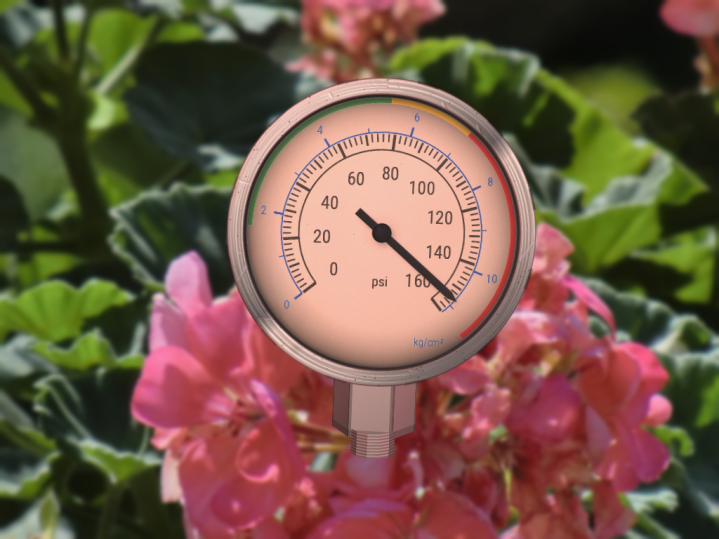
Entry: 154
